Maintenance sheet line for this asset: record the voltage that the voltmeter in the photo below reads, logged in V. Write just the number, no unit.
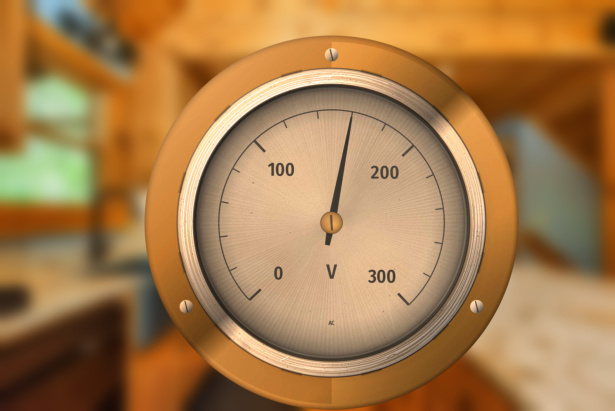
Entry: 160
